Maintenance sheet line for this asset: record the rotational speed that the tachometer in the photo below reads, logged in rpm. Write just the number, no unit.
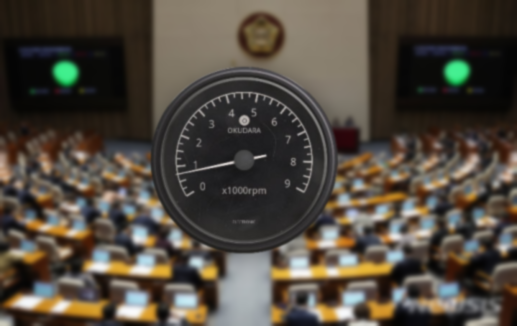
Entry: 750
